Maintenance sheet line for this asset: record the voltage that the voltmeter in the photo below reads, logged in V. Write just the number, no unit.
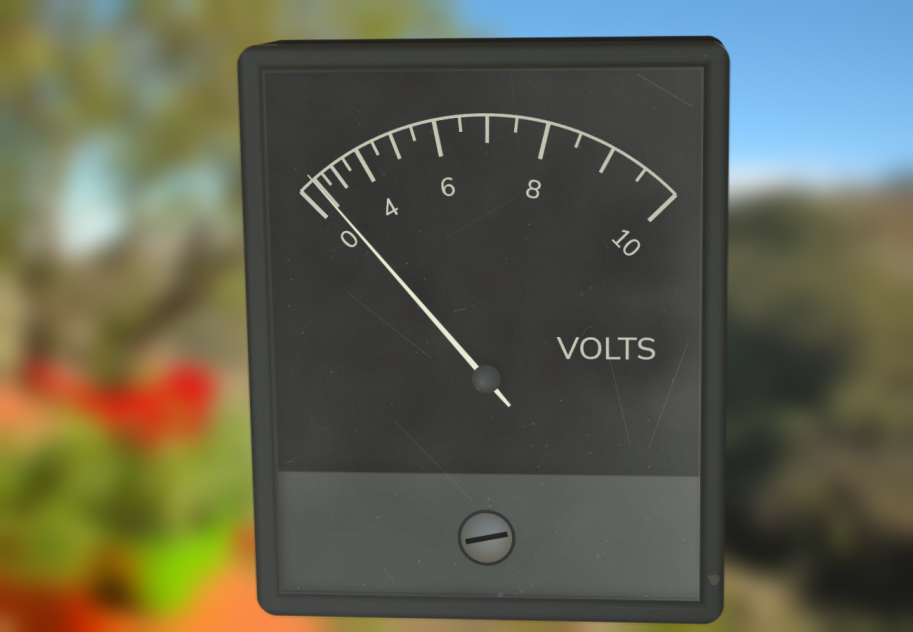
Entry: 2
